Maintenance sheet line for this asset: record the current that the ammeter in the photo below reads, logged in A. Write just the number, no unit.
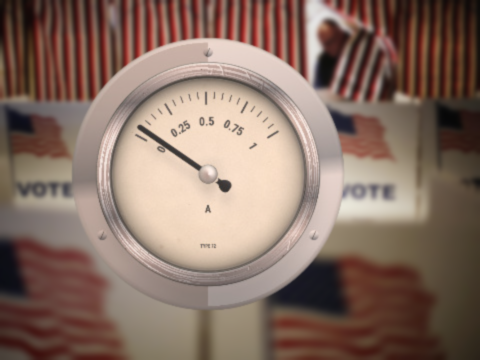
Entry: 0.05
